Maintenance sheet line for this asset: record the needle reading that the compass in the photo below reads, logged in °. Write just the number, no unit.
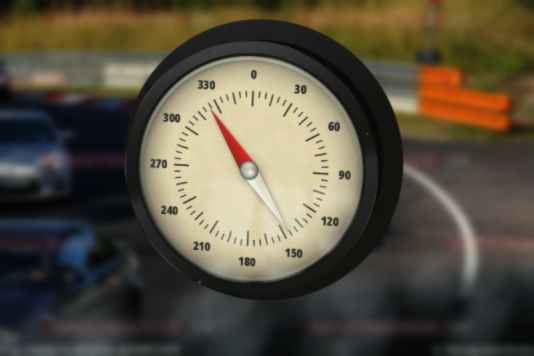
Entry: 325
